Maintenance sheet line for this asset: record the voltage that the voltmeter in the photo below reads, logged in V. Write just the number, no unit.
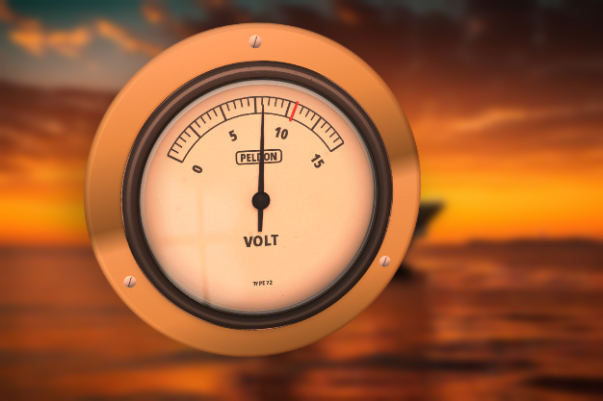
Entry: 8
